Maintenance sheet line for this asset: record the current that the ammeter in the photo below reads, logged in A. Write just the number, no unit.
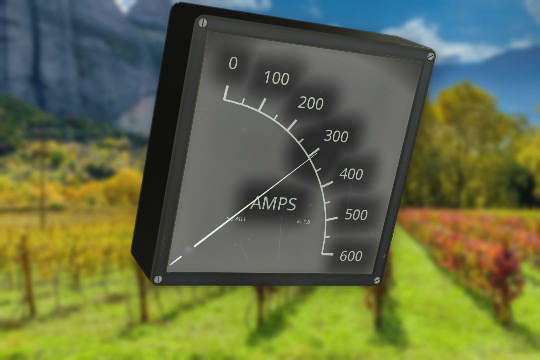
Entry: 300
